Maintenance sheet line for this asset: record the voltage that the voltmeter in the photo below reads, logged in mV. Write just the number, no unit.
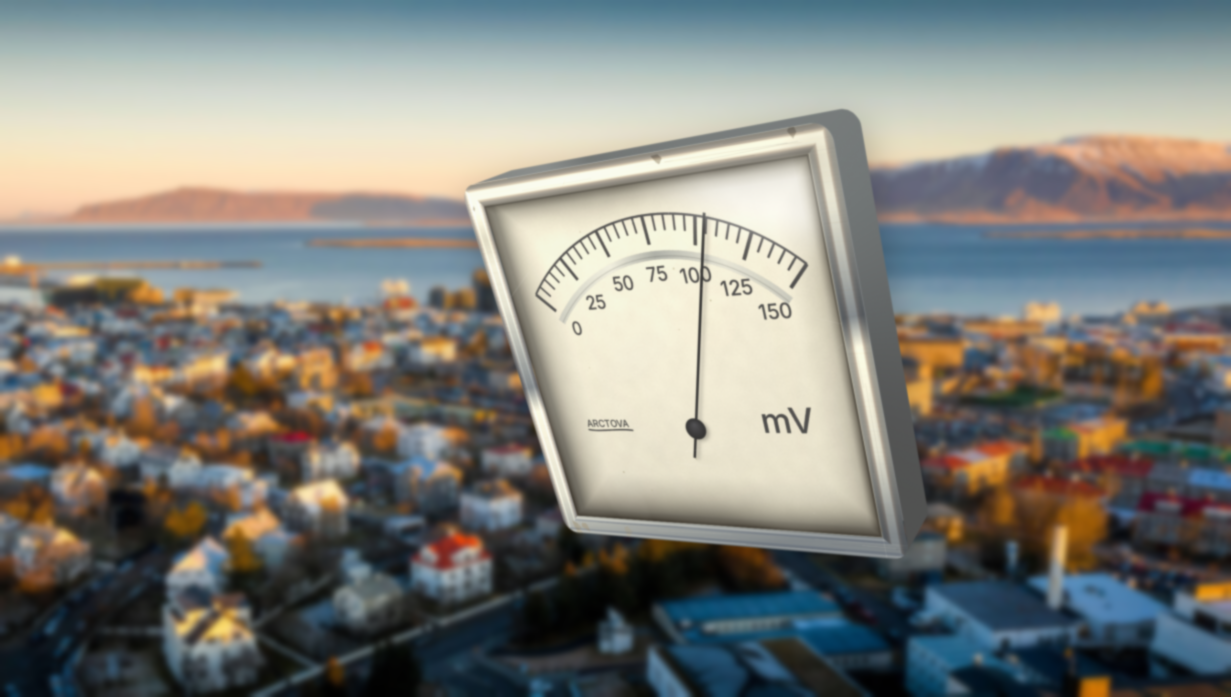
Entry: 105
